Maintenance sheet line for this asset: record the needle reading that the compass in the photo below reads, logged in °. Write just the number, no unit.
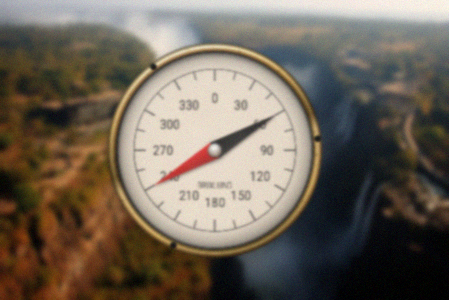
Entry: 240
